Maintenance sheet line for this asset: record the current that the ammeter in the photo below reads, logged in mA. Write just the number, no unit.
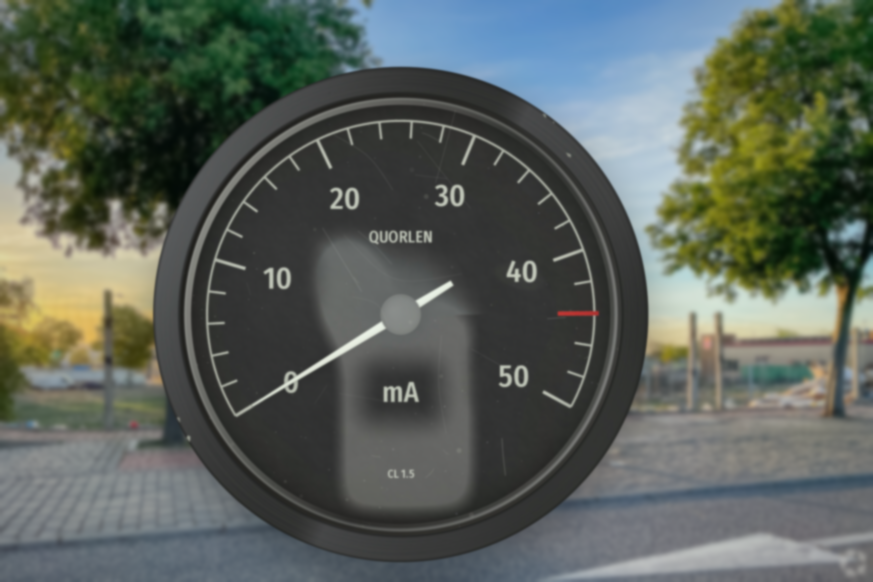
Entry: 0
